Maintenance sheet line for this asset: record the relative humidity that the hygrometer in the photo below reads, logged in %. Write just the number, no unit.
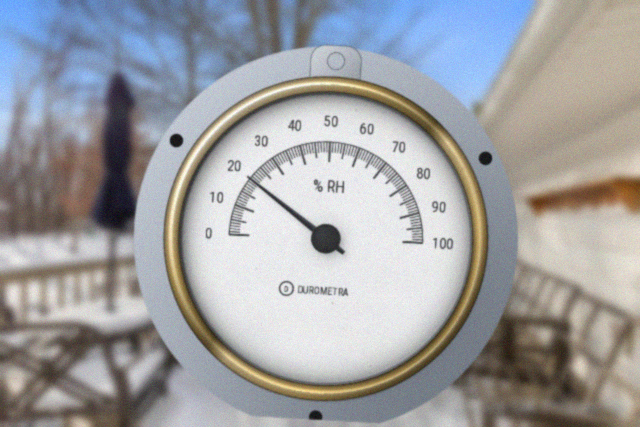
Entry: 20
